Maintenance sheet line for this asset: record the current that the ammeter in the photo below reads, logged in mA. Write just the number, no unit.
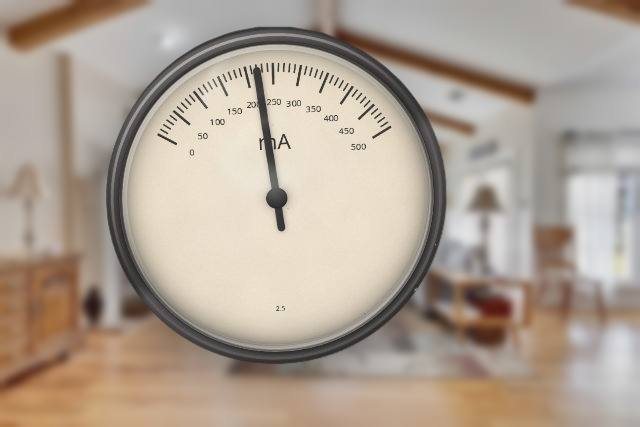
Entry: 220
